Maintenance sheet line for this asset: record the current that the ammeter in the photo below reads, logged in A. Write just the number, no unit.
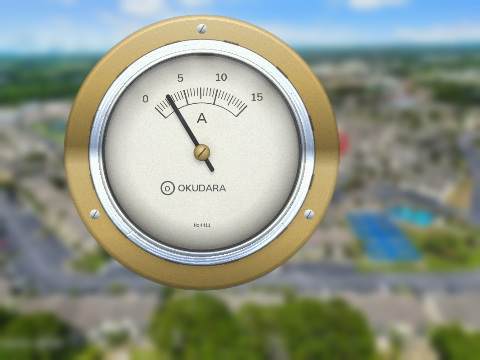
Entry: 2.5
